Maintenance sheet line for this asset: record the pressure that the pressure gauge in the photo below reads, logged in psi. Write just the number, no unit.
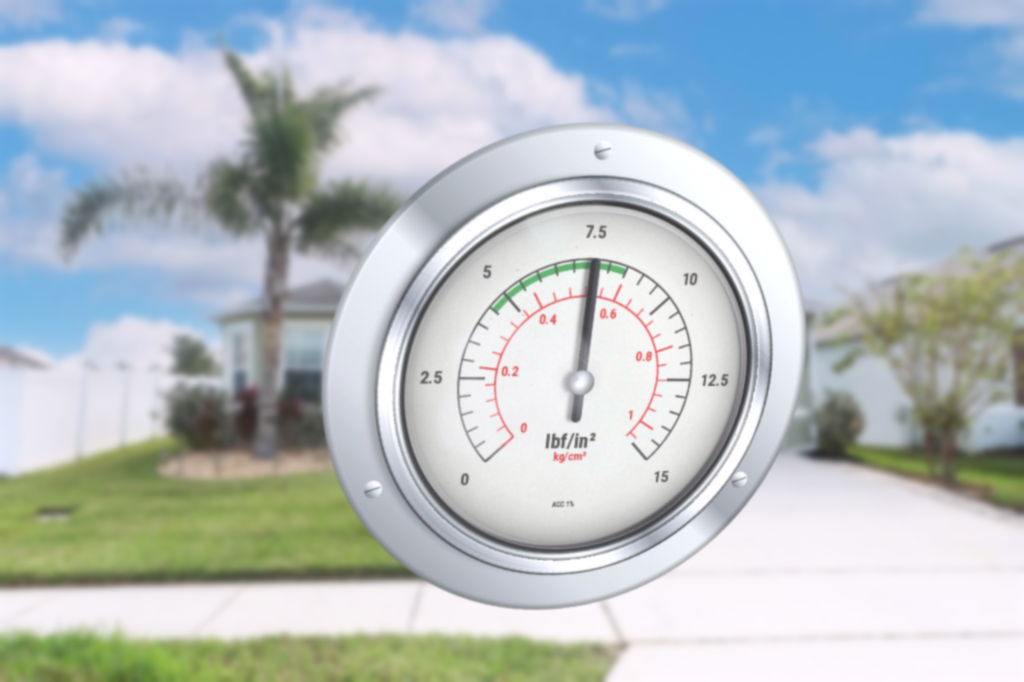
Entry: 7.5
